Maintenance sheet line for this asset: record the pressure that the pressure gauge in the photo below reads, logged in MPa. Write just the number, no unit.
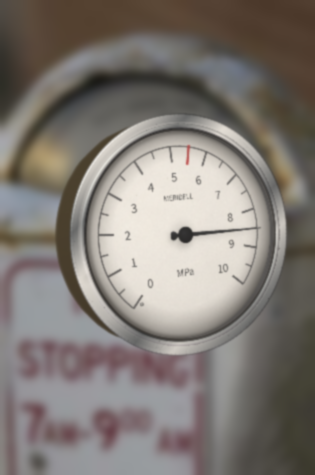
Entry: 8.5
